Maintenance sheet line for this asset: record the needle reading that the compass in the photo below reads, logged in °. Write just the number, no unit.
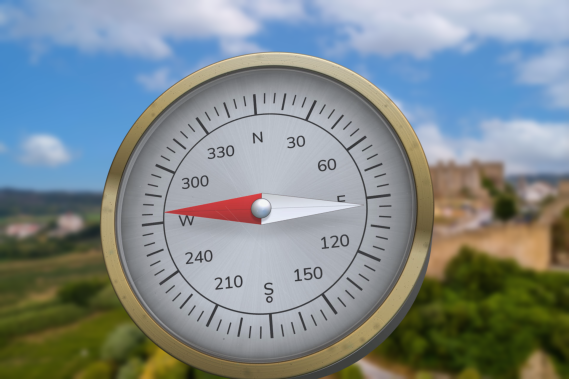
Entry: 275
